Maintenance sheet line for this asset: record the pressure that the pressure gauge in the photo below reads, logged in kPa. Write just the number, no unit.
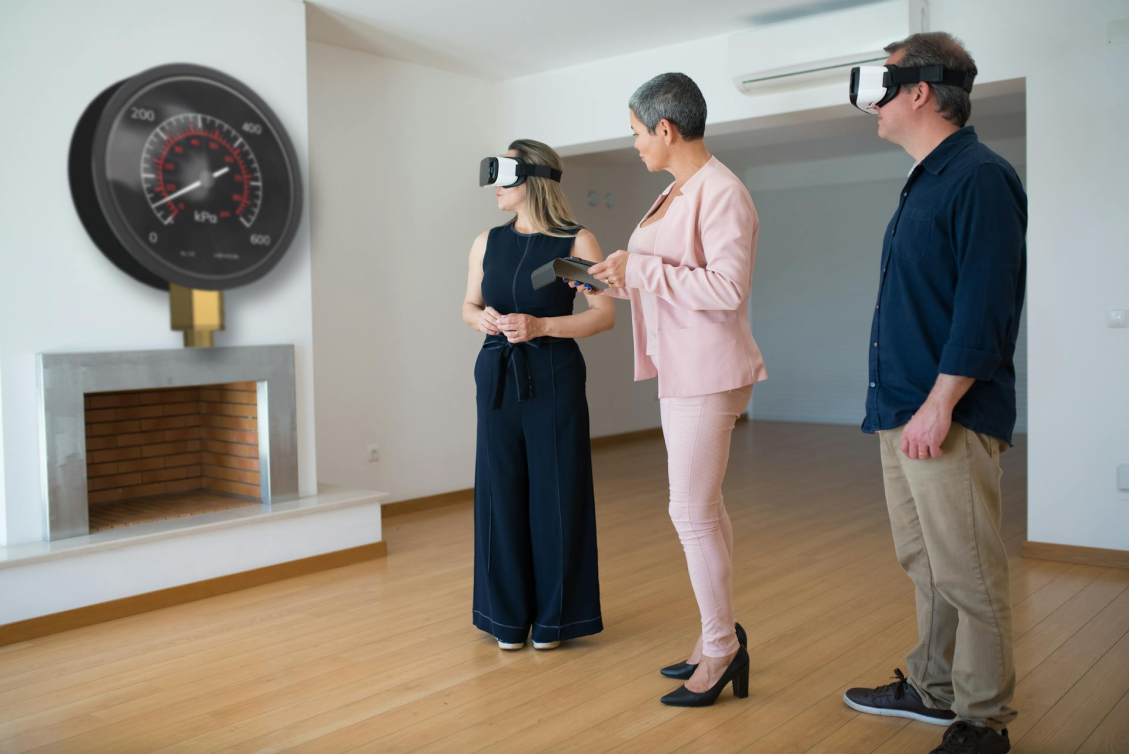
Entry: 40
